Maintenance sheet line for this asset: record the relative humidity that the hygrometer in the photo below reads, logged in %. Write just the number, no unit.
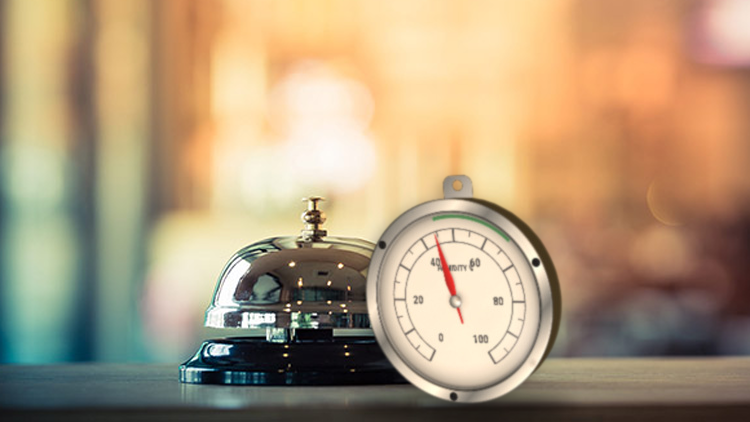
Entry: 45
